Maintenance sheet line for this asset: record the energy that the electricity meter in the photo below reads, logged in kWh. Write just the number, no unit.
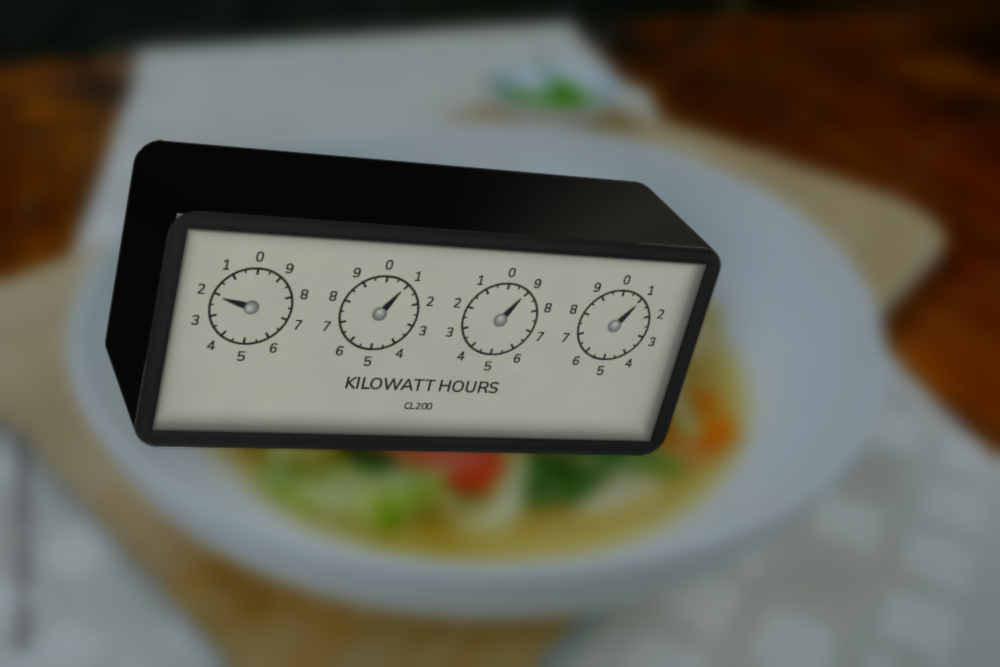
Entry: 2091
